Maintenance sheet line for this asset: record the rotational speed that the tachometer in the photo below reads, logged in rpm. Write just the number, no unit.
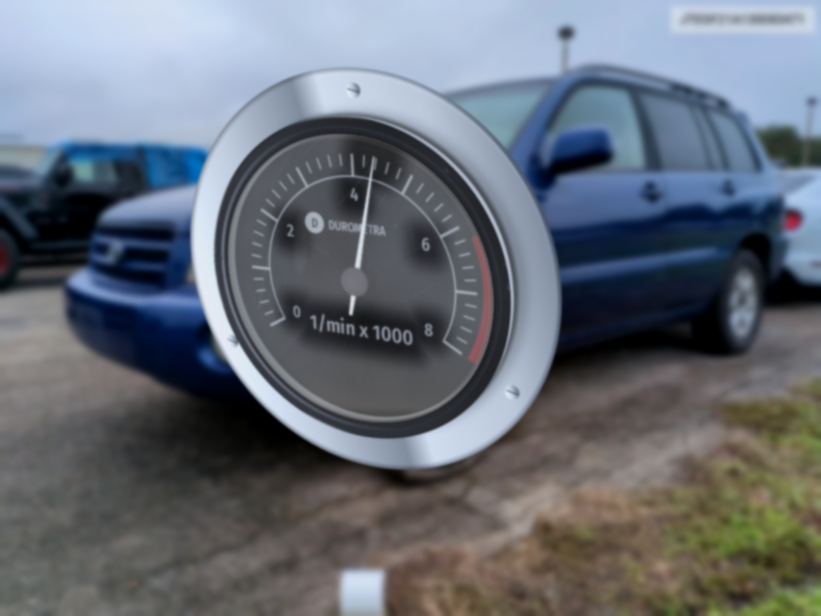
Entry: 4400
